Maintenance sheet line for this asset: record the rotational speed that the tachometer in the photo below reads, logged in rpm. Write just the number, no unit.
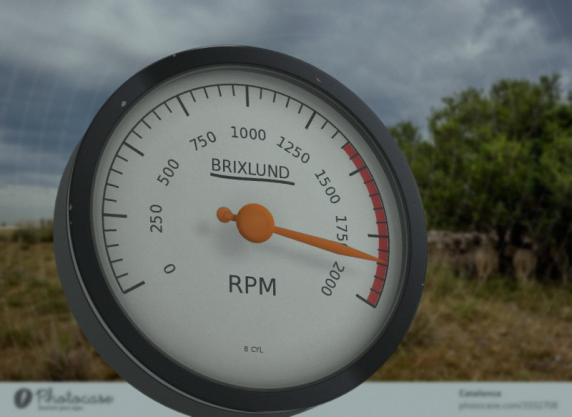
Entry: 1850
